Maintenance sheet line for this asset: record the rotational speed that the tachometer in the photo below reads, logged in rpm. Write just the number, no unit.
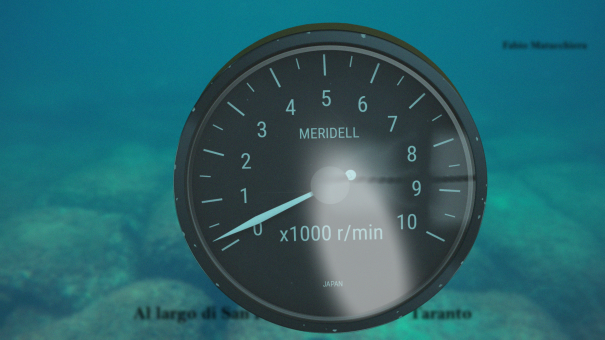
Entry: 250
